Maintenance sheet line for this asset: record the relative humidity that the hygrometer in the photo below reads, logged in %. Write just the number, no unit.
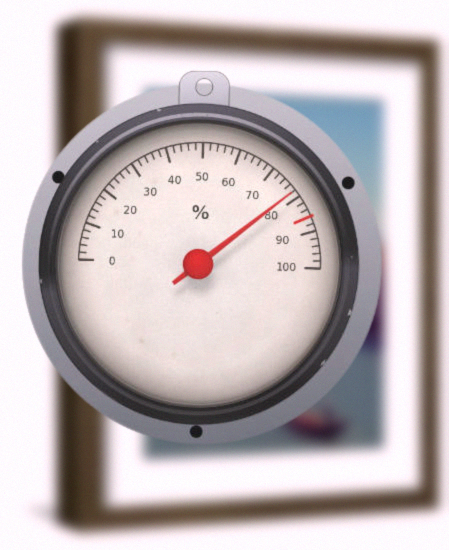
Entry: 78
